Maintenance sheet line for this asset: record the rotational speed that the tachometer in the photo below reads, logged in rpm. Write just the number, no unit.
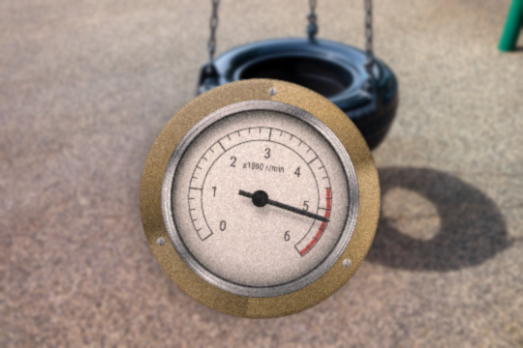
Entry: 5200
